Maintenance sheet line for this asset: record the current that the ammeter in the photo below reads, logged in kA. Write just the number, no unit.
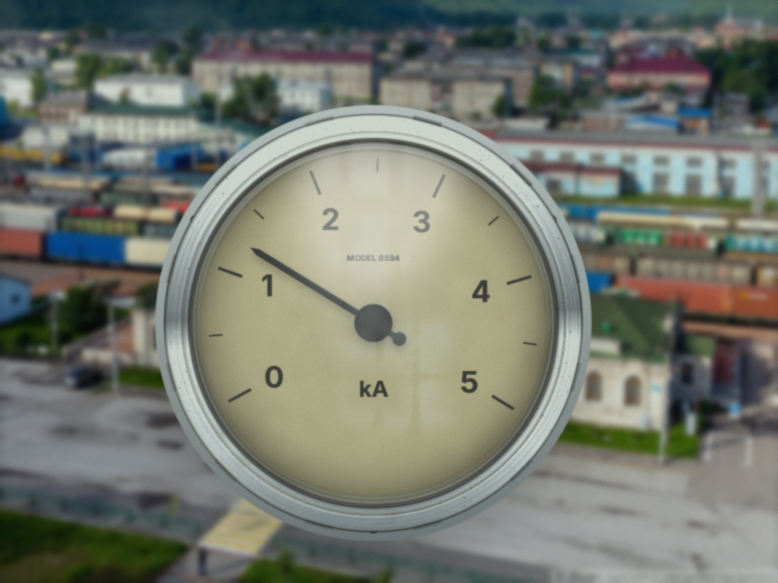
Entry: 1.25
